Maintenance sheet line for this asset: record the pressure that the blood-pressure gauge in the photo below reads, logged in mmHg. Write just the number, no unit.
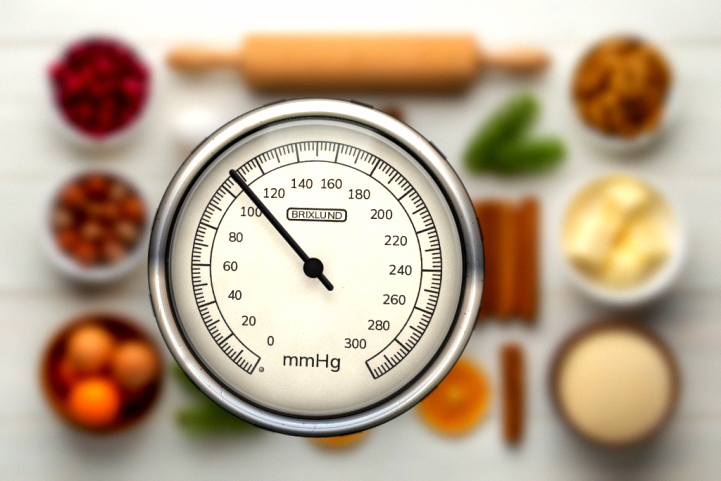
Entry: 108
